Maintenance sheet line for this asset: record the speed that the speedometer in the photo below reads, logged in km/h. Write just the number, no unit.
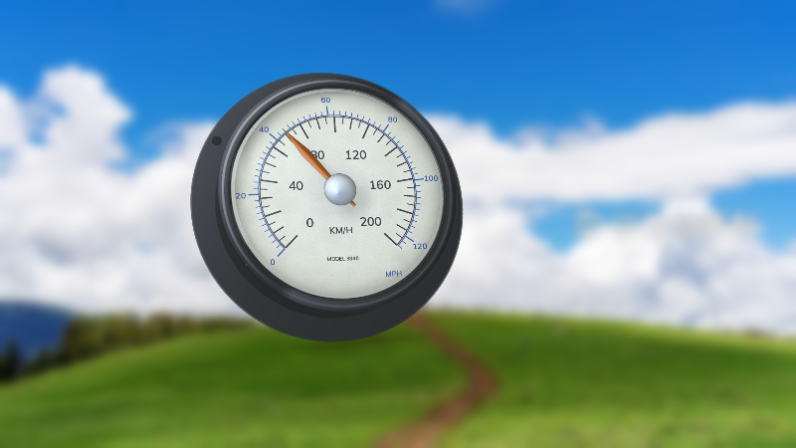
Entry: 70
